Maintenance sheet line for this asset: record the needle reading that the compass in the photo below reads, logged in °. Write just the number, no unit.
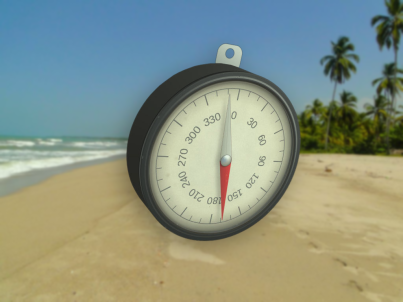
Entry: 170
